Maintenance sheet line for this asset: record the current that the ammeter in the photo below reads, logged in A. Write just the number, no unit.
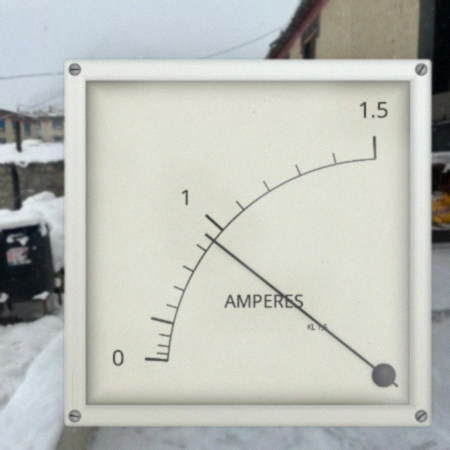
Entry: 0.95
